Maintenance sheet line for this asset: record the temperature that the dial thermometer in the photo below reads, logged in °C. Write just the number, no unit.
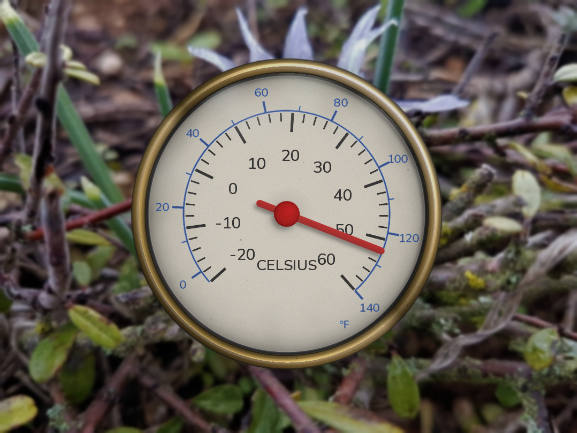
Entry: 52
